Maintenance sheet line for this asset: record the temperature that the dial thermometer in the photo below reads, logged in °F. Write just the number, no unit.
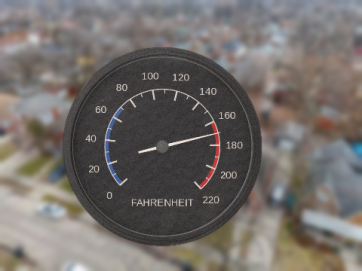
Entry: 170
